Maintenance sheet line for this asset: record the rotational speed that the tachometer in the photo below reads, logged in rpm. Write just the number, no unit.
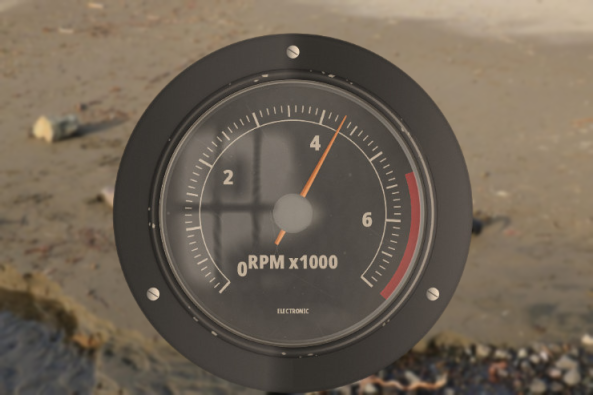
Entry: 4300
